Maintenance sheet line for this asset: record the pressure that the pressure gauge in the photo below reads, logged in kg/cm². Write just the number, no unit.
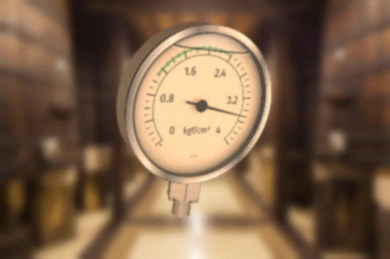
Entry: 3.5
